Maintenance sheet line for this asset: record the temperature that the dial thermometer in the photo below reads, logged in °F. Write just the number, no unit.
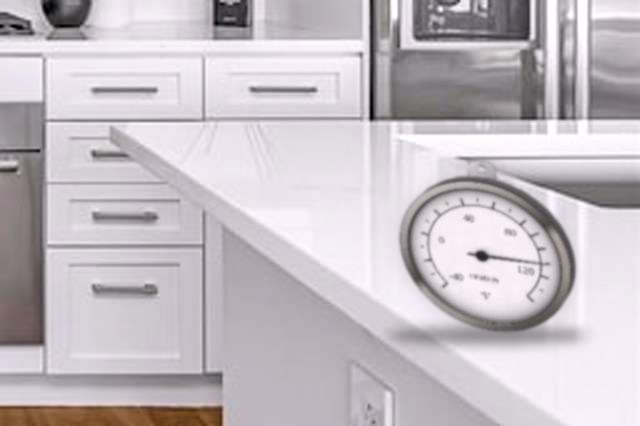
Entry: 110
